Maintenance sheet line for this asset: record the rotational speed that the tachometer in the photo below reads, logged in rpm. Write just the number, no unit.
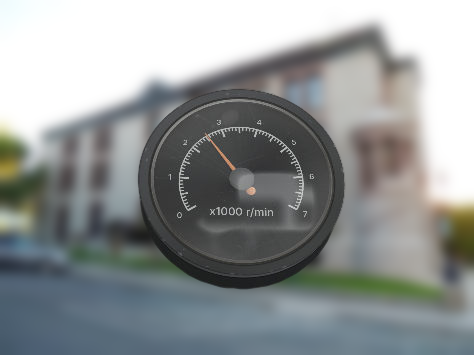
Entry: 2500
